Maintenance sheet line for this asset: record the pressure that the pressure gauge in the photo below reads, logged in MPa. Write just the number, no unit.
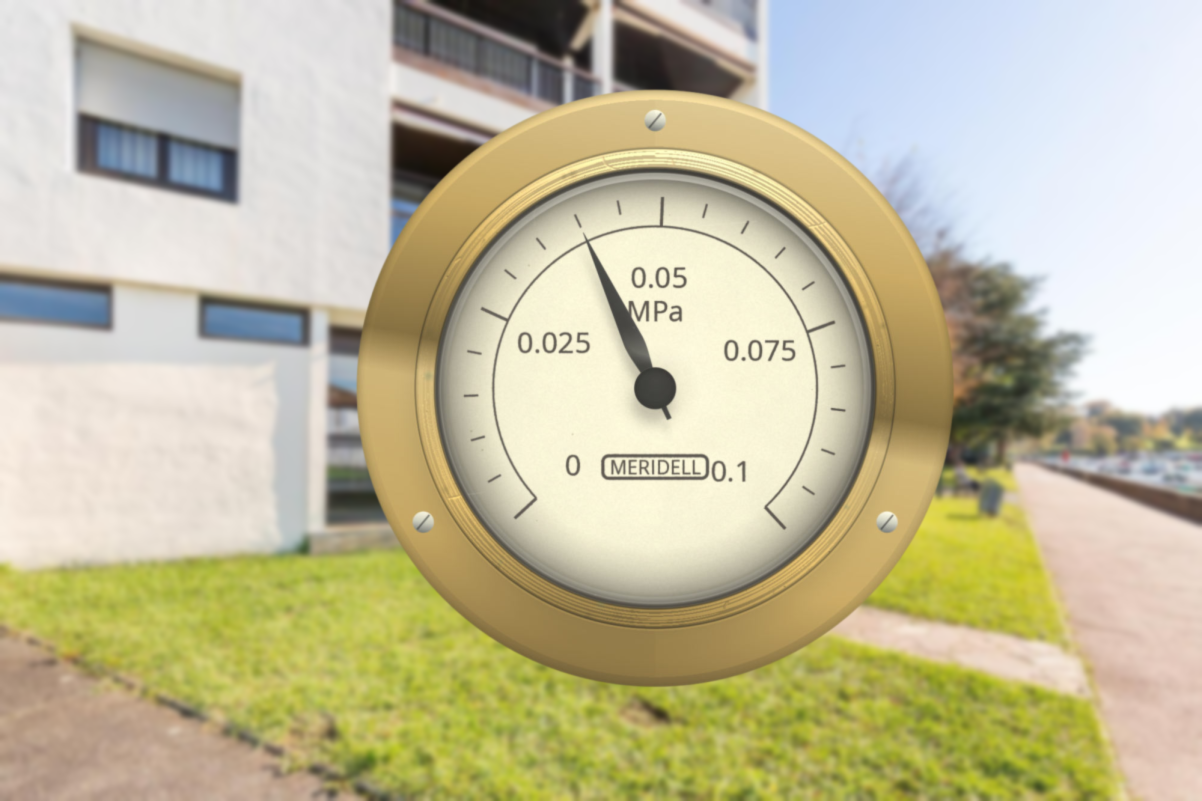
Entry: 0.04
